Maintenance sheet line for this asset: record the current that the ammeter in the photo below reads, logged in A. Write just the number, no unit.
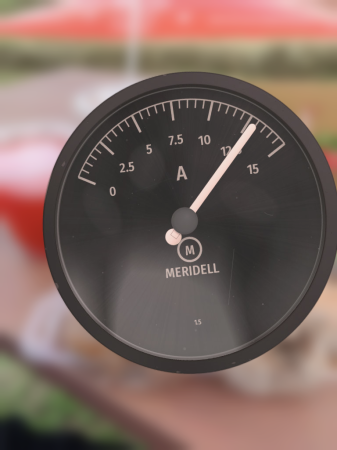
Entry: 13
